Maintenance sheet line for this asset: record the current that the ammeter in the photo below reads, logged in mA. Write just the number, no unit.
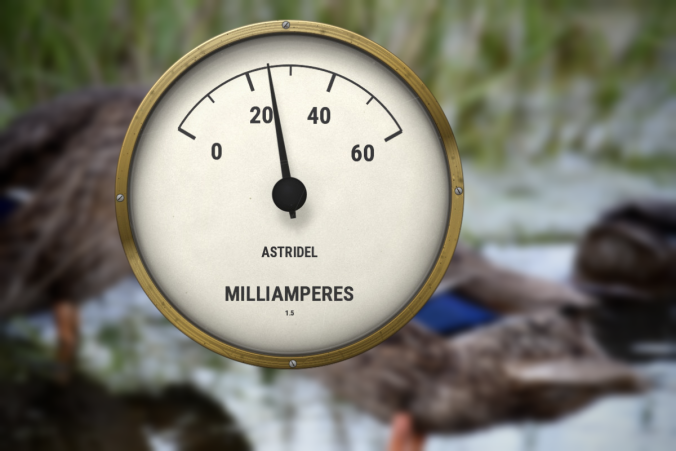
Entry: 25
